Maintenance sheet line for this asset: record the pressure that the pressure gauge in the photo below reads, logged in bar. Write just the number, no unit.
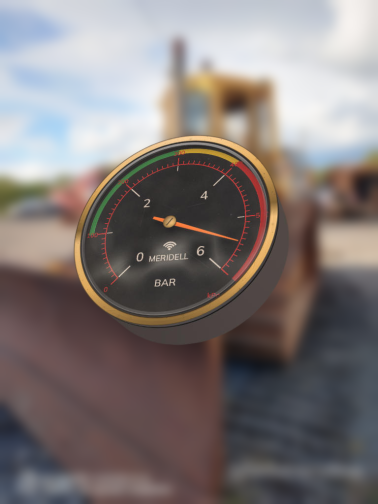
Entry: 5.5
